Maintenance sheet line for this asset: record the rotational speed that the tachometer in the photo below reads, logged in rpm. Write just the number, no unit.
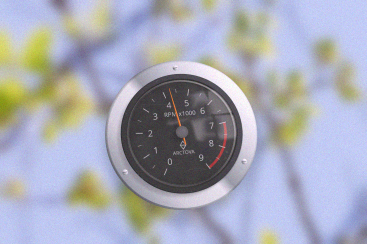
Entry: 4250
